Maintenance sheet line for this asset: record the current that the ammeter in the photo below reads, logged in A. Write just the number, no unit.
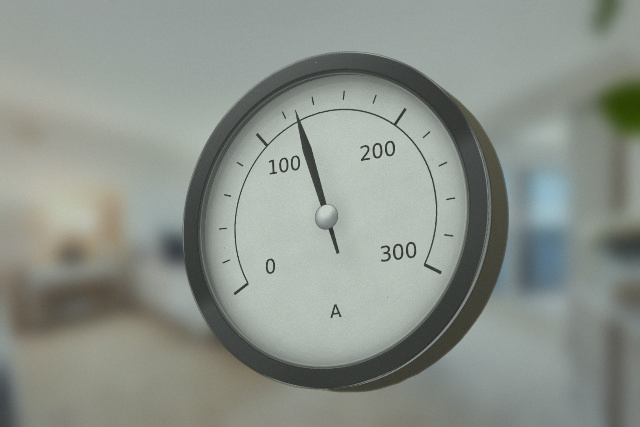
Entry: 130
